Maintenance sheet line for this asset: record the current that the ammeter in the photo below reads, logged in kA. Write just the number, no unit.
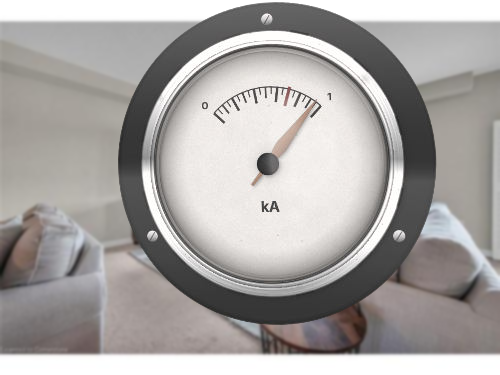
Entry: 0.95
